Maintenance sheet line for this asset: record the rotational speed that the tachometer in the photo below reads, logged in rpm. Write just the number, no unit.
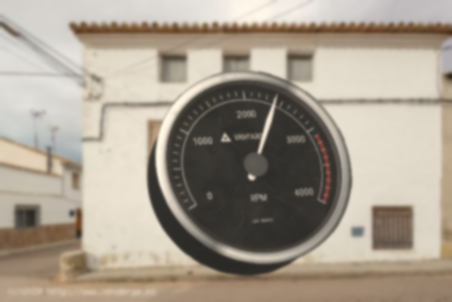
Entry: 2400
